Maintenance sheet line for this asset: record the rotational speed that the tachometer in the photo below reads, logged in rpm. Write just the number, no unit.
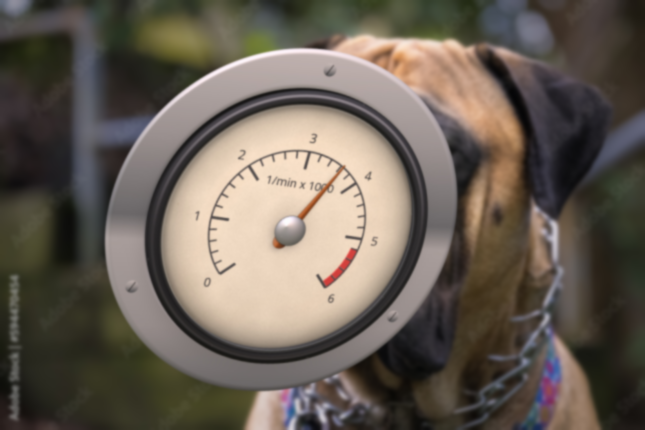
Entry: 3600
